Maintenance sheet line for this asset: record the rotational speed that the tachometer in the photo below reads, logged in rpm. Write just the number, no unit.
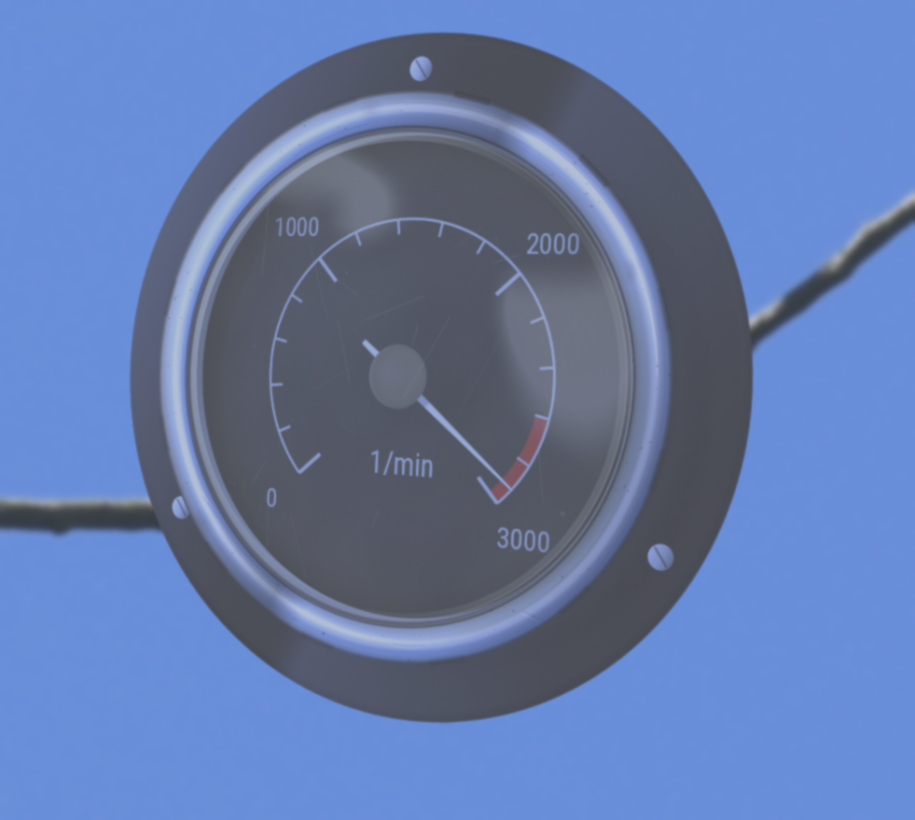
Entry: 2900
